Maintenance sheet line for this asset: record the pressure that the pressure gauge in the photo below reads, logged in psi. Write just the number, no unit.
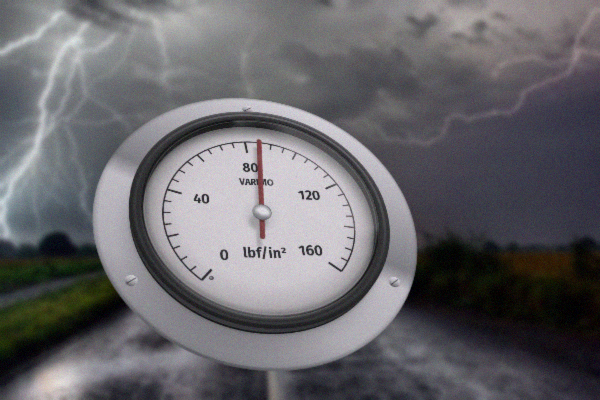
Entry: 85
